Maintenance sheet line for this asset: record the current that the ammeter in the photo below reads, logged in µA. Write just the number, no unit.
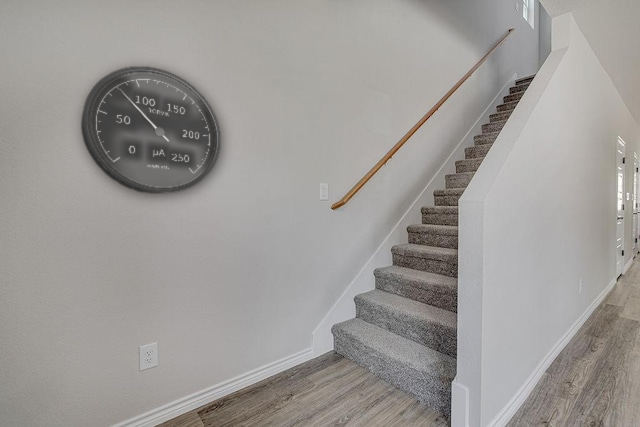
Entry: 80
